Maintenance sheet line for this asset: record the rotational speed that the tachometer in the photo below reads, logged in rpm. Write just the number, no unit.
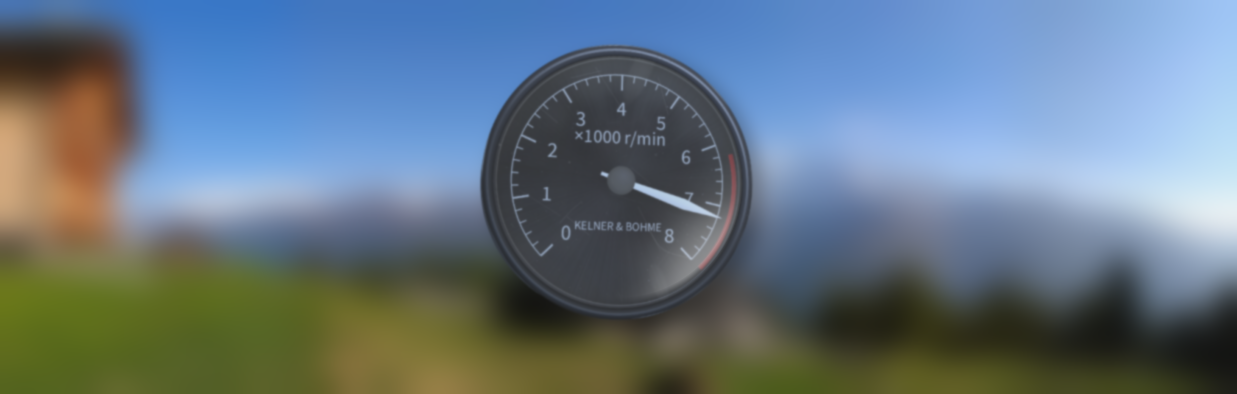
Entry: 7200
